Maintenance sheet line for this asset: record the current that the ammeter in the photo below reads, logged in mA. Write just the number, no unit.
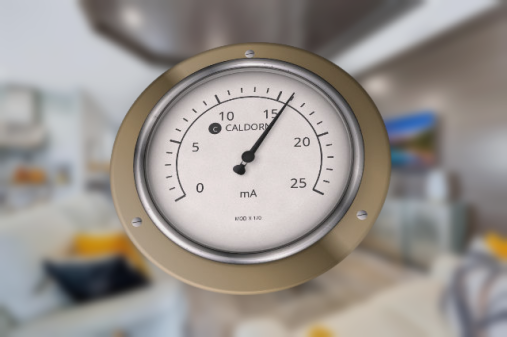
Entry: 16
